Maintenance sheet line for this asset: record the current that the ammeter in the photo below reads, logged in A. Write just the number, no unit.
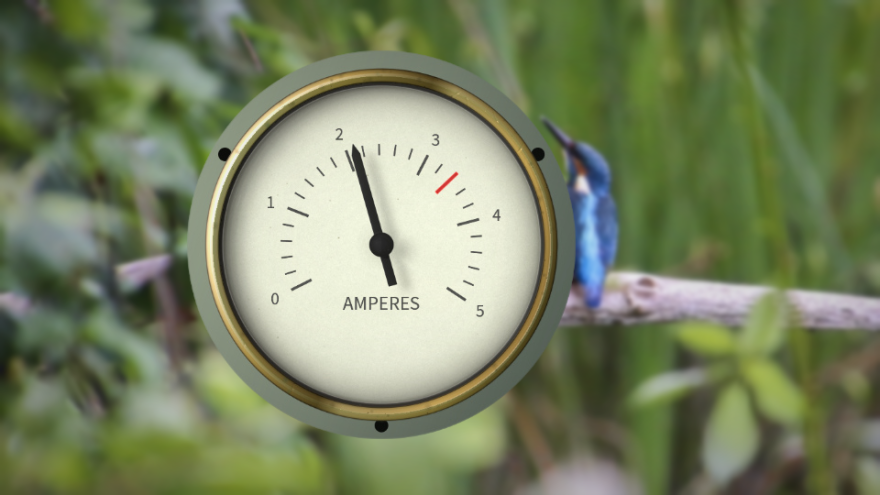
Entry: 2.1
